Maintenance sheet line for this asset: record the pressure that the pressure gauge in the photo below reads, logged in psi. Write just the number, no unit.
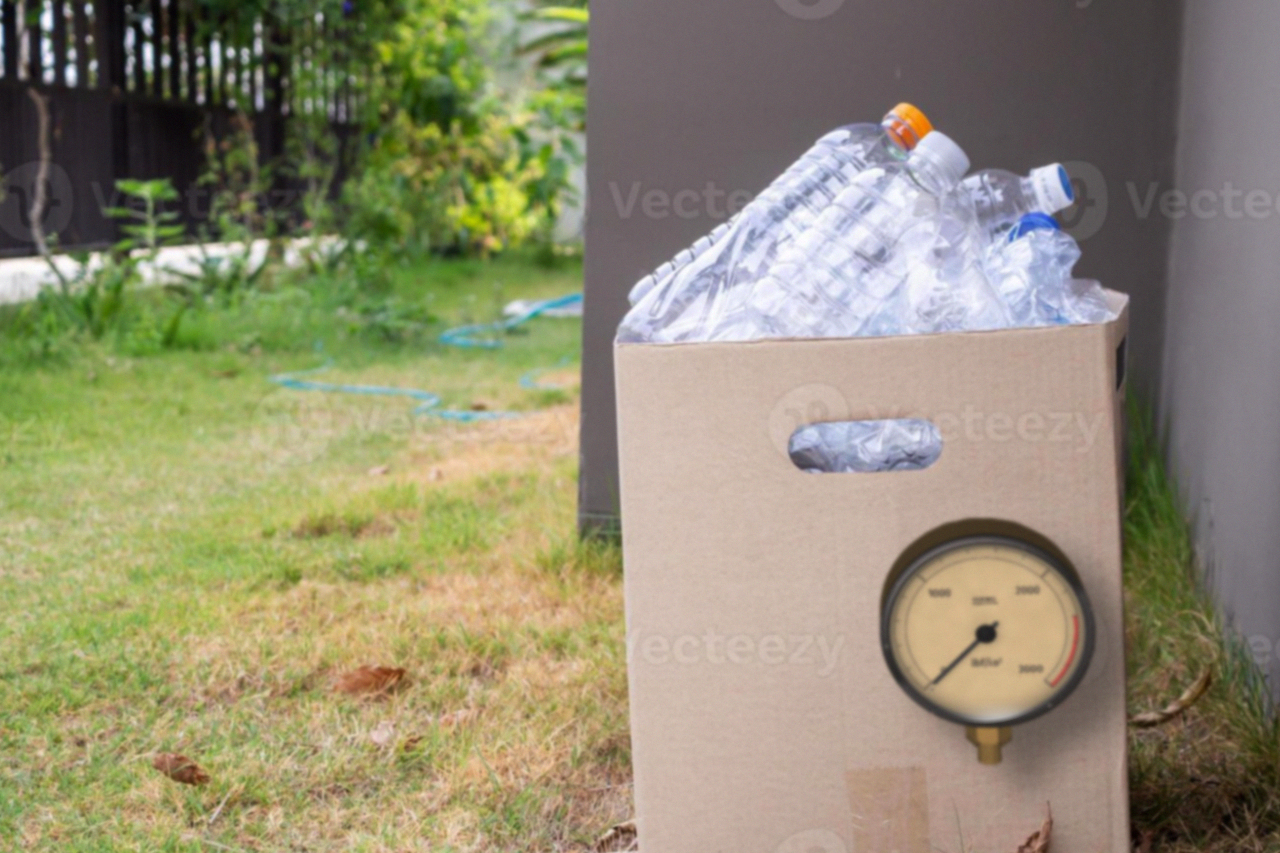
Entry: 0
